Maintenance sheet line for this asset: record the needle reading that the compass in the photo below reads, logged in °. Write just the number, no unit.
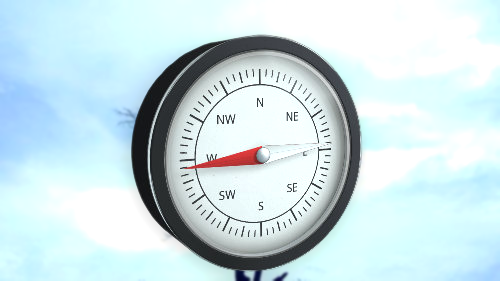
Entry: 265
